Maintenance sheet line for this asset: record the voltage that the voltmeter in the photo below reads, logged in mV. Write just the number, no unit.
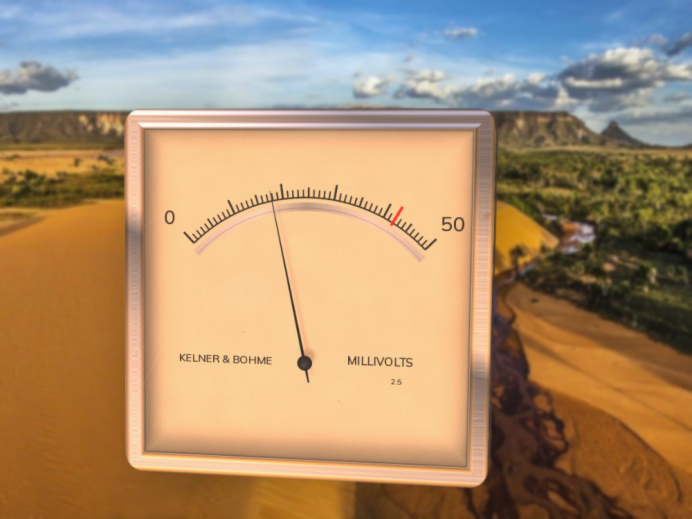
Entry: 18
